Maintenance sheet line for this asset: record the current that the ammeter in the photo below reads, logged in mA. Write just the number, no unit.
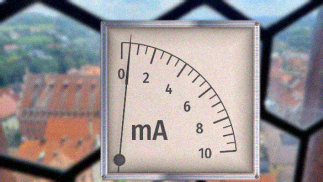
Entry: 0.5
